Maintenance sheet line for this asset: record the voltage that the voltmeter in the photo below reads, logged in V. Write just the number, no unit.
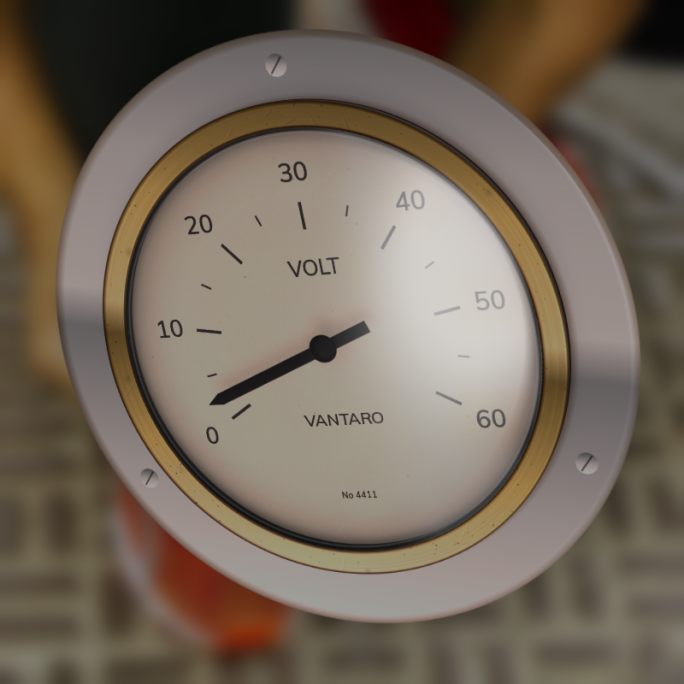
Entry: 2.5
